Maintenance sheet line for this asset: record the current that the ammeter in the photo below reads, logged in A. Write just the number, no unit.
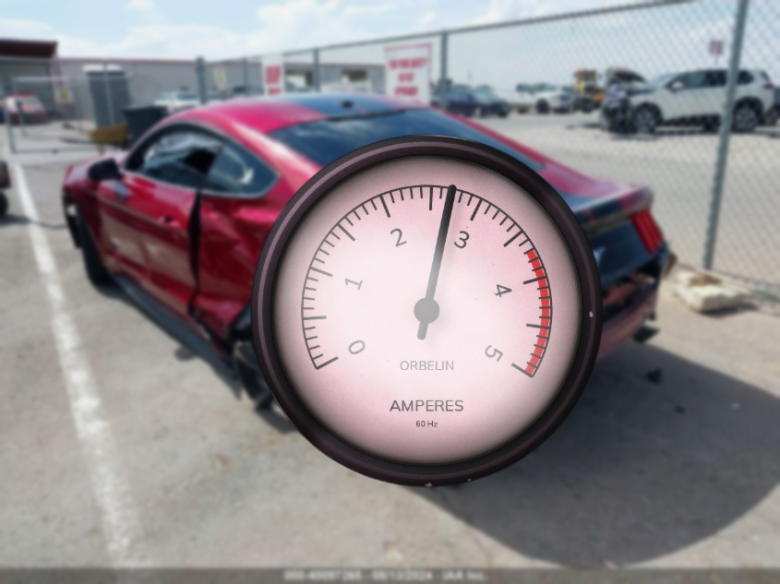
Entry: 2.7
